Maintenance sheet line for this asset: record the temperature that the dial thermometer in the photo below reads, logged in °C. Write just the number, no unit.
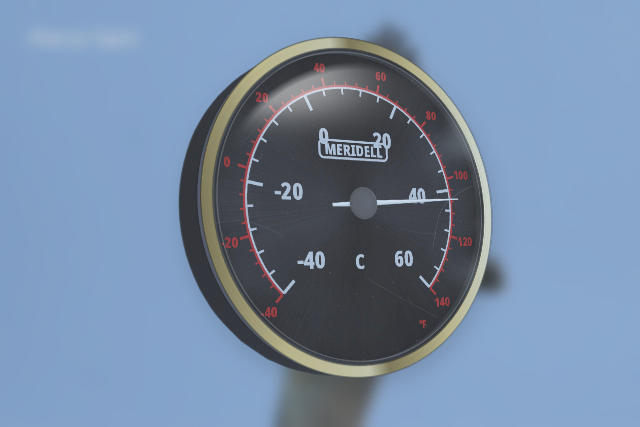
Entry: 42
